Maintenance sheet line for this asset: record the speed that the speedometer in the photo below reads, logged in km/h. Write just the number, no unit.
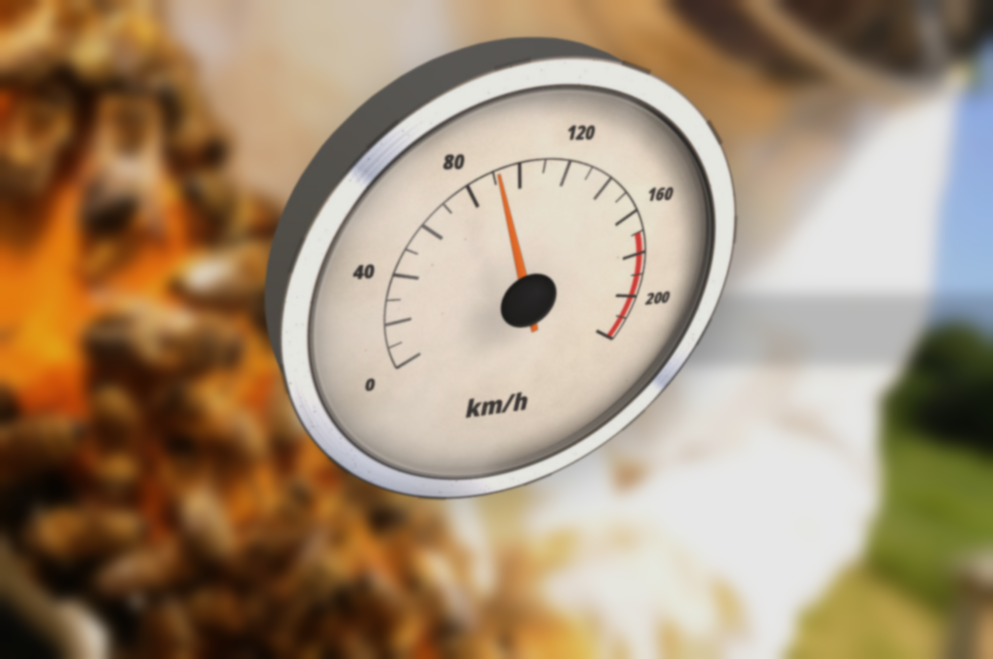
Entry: 90
